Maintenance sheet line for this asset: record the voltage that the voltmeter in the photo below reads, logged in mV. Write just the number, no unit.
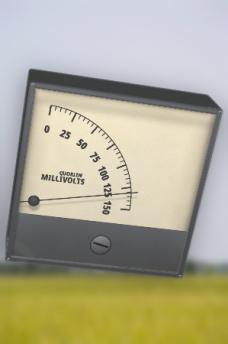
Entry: 130
